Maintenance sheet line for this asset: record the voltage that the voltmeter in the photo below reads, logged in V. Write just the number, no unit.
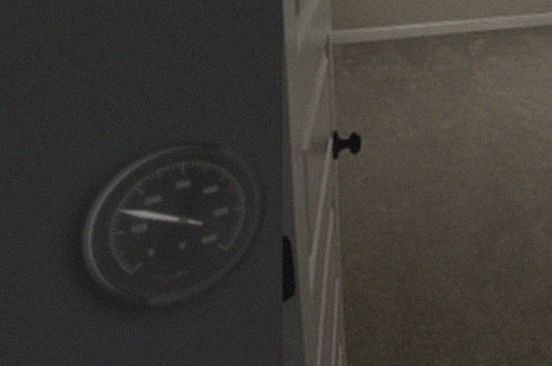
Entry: 150
